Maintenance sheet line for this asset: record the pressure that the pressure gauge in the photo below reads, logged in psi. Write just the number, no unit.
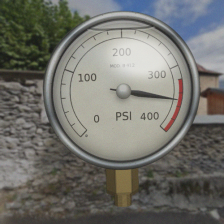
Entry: 350
